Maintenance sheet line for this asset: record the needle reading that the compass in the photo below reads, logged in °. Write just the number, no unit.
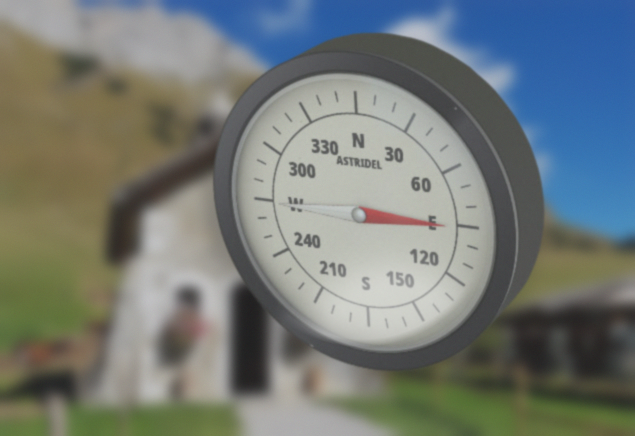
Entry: 90
